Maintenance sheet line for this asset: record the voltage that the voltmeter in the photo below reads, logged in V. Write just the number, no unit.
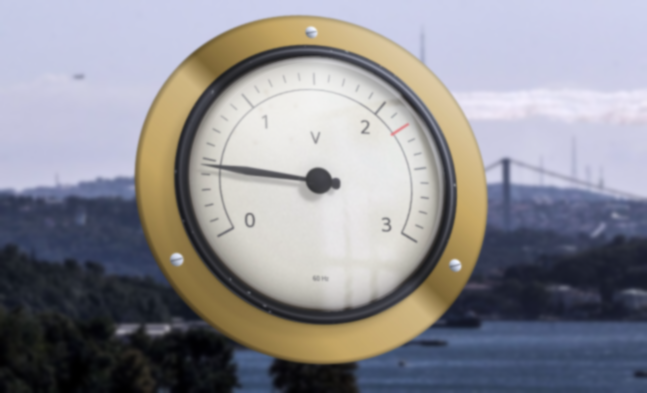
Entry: 0.45
